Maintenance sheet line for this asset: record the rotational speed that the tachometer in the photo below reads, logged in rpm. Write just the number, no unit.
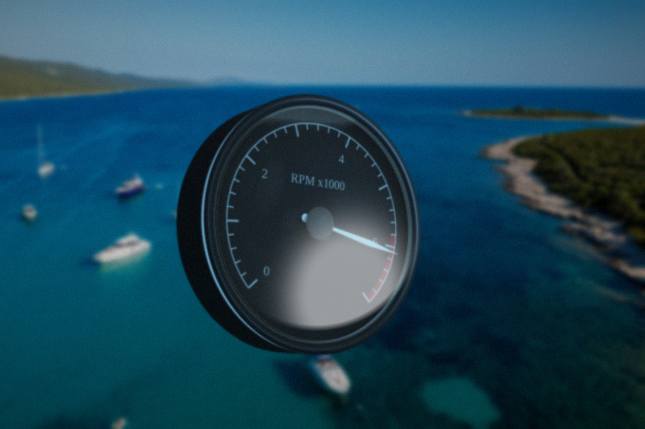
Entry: 6100
